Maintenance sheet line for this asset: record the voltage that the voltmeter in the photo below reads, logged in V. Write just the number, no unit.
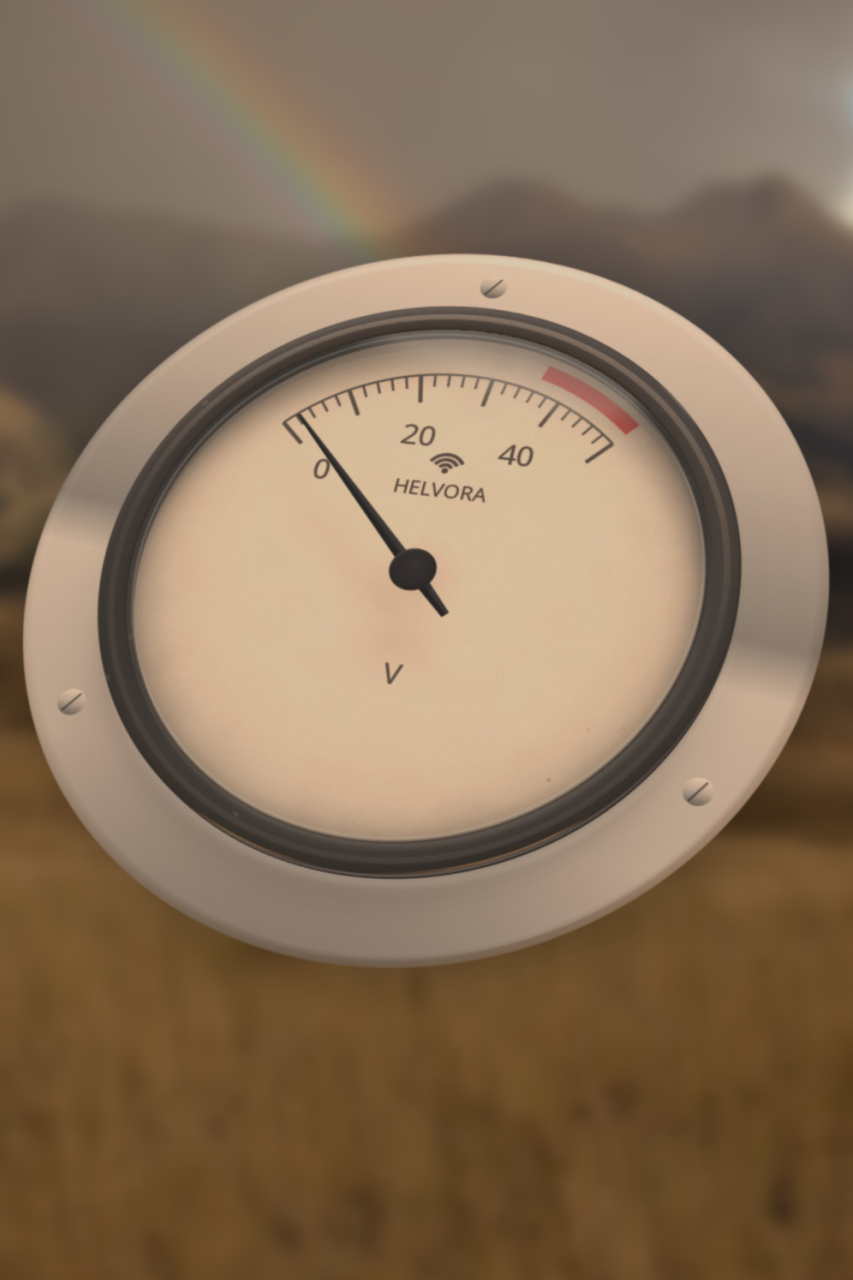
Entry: 2
